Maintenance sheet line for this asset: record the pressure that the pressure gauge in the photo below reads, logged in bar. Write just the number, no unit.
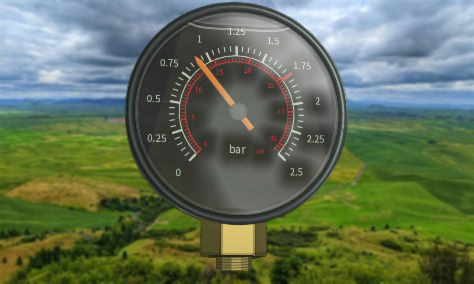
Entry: 0.9
